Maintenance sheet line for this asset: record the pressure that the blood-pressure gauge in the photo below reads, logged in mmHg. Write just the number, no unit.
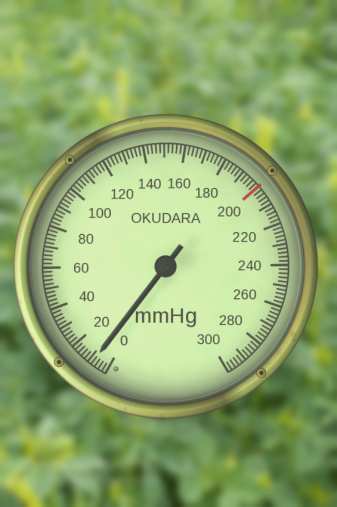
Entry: 8
